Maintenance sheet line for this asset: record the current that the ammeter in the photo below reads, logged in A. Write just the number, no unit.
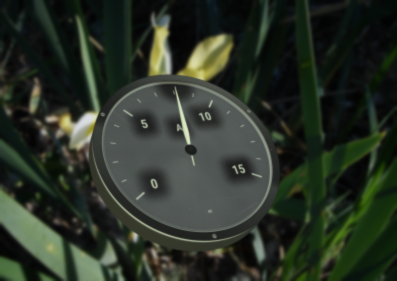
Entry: 8
